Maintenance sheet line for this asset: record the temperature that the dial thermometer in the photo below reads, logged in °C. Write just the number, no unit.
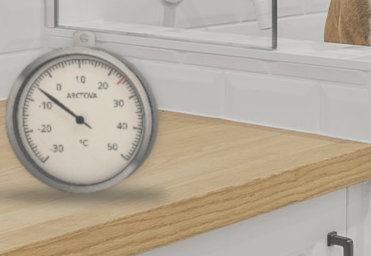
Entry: -5
